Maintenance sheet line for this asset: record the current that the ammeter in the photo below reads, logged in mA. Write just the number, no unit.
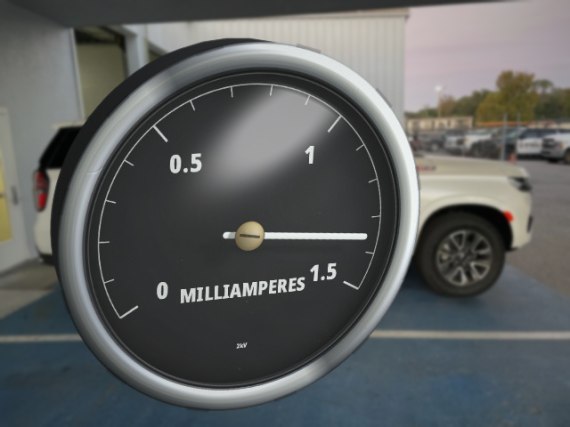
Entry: 1.35
